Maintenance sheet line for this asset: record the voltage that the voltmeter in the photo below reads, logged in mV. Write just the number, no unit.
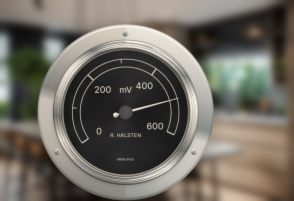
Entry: 500
